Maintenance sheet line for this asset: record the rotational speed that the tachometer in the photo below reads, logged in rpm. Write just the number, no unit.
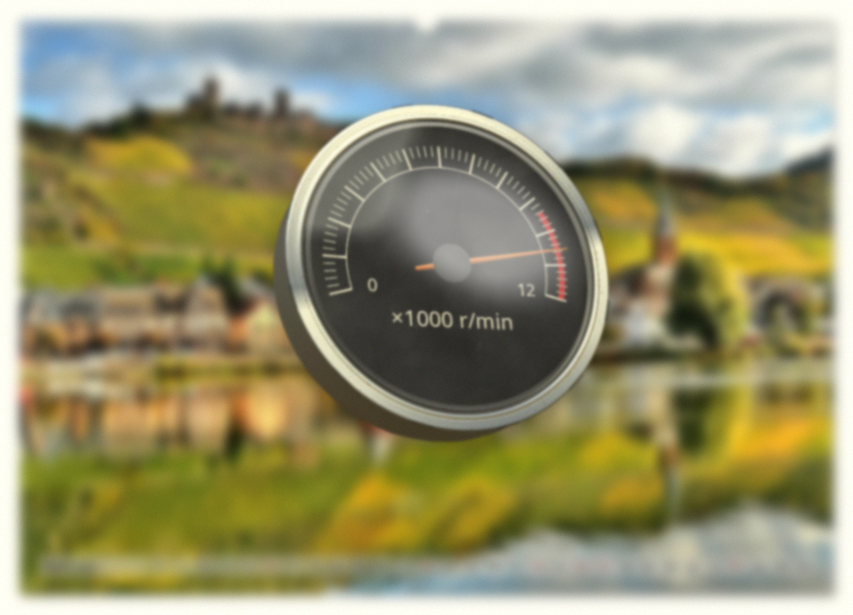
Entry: 10600
